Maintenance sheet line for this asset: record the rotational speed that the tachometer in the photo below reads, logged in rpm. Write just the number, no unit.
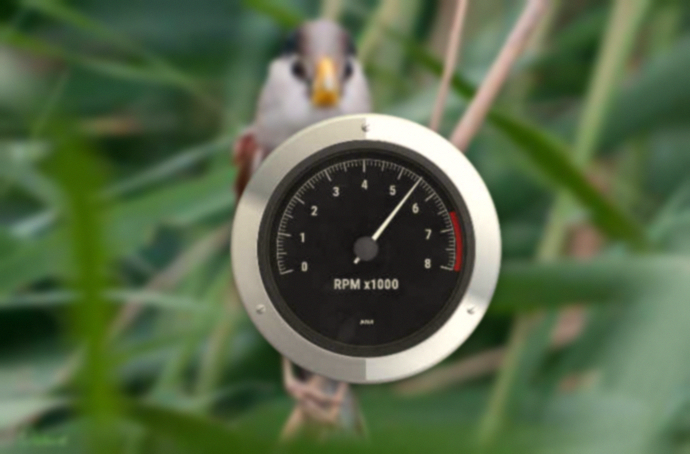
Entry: 5500
